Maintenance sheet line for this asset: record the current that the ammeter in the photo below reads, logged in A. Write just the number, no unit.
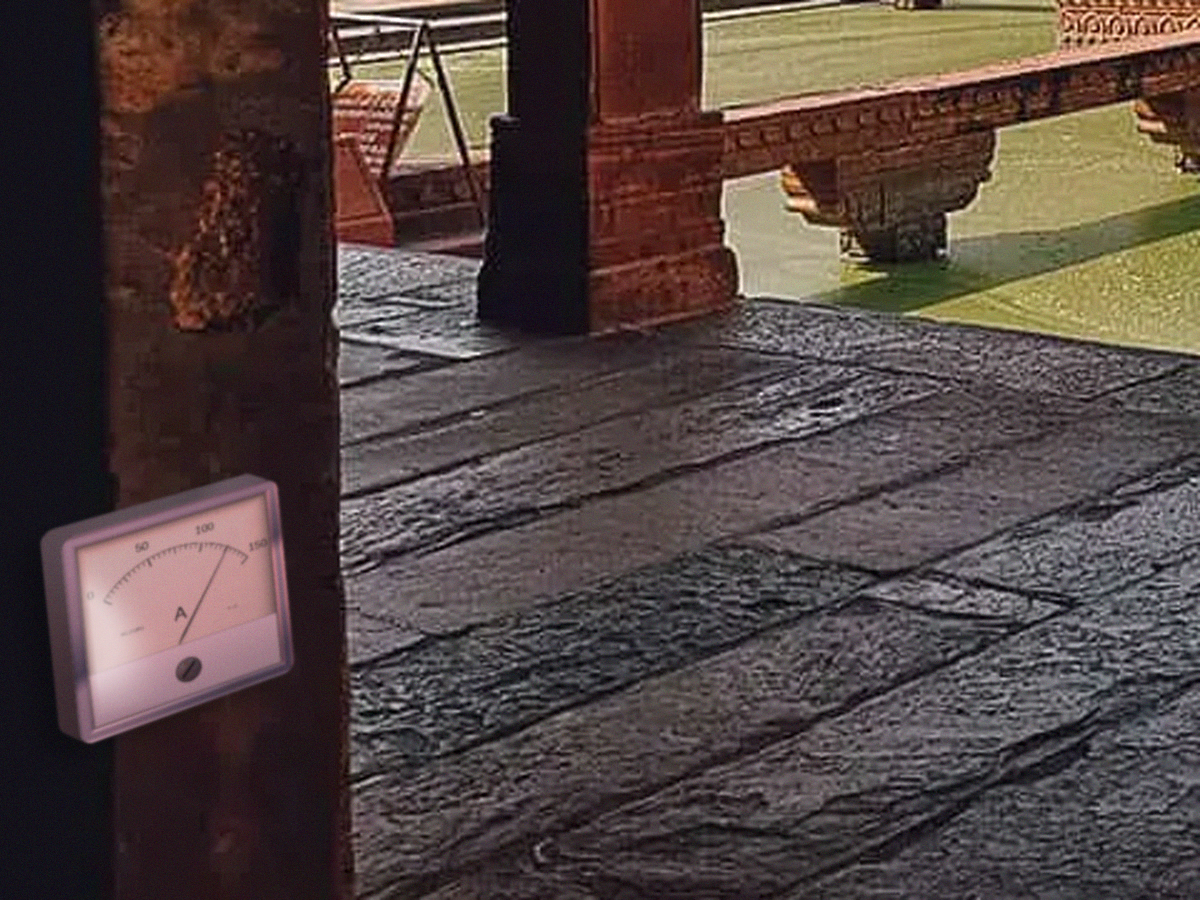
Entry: 125
